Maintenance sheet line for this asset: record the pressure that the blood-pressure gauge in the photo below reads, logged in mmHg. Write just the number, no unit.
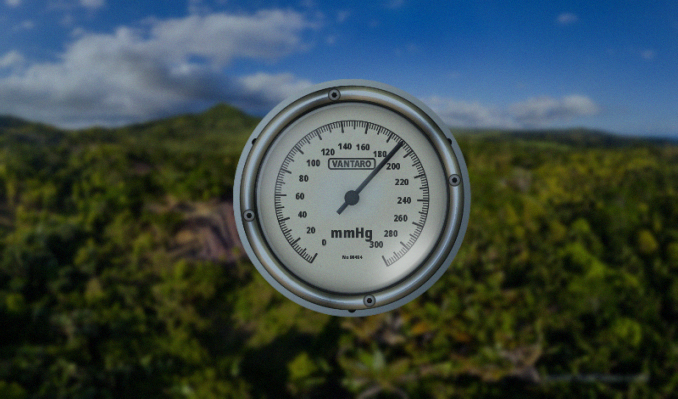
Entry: 190
